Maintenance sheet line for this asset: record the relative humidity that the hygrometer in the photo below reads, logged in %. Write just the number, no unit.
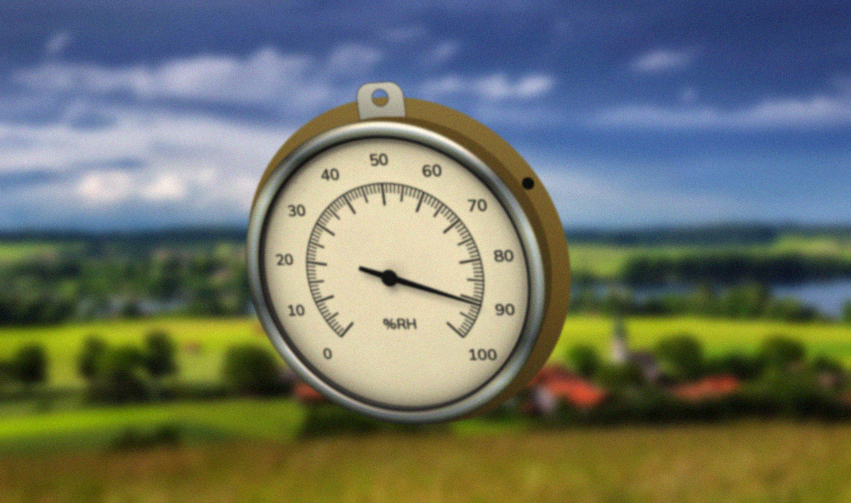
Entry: 90
